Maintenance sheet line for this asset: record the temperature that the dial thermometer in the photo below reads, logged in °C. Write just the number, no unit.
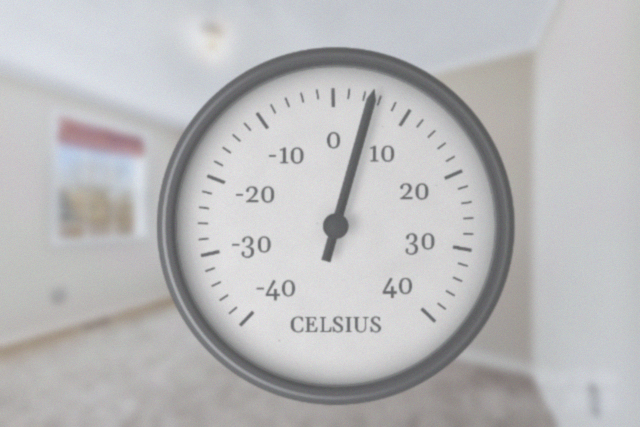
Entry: 5
